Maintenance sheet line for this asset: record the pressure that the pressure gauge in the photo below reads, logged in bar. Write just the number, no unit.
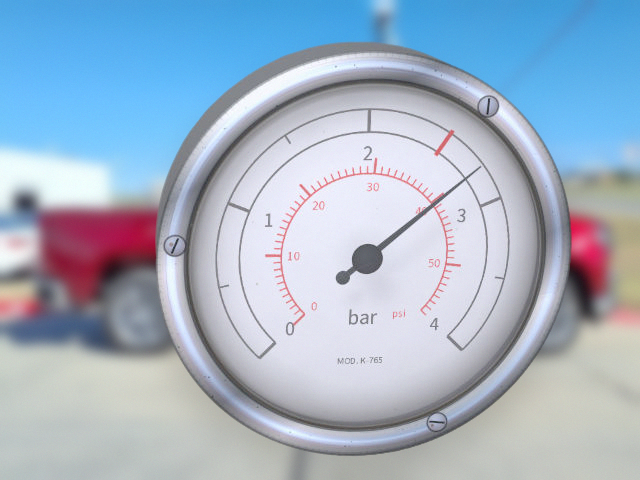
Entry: 2.75
